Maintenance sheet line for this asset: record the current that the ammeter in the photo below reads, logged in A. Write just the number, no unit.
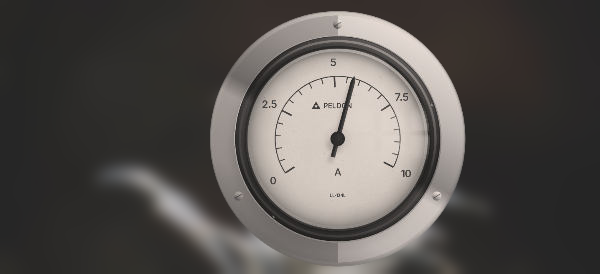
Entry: 5.75
